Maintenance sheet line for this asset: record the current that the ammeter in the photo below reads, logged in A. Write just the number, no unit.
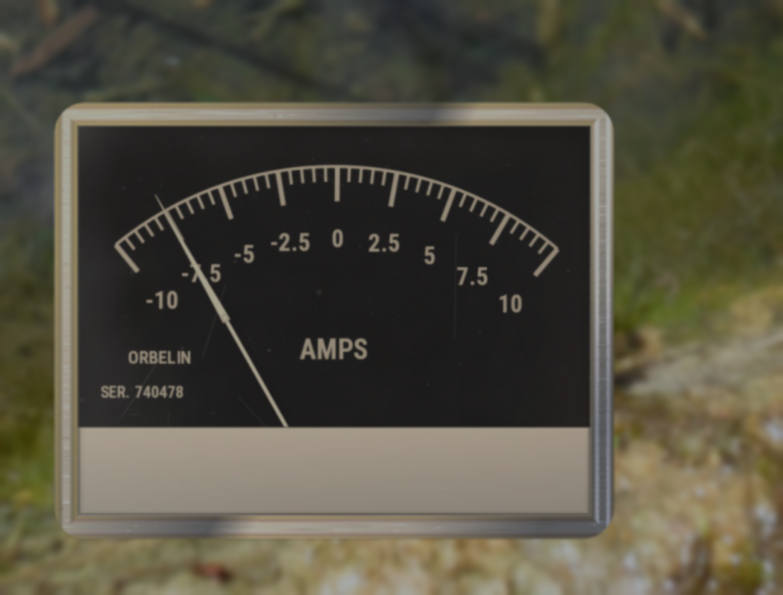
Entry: -7.5
